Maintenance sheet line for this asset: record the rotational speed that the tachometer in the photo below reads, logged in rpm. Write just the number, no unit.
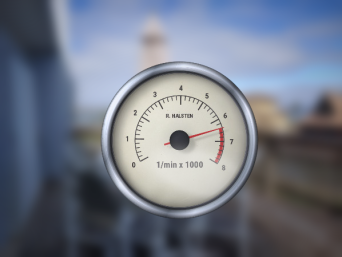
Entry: 6400
